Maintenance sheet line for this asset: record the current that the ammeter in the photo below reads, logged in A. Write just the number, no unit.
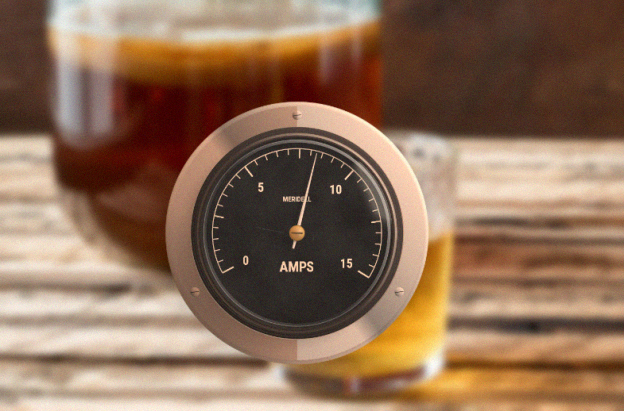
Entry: 8.25
